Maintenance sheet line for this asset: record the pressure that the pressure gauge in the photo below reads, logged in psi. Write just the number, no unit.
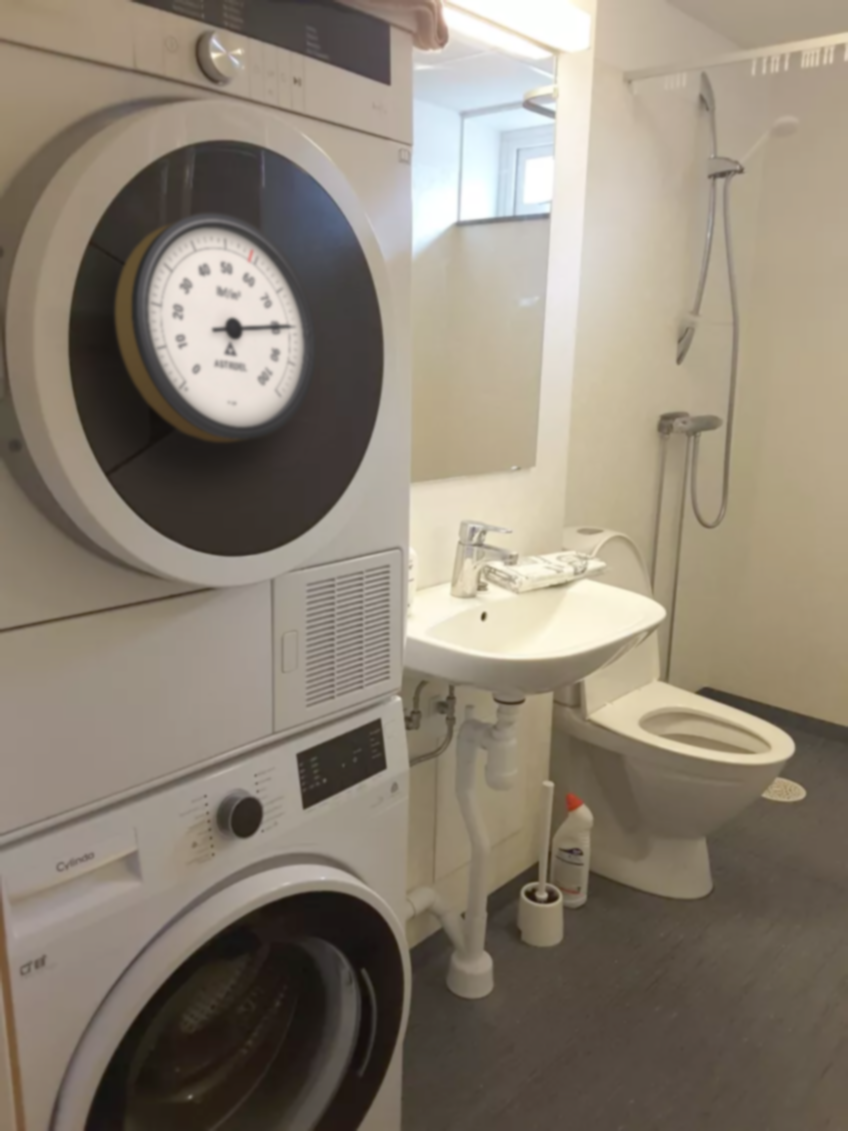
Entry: 80
